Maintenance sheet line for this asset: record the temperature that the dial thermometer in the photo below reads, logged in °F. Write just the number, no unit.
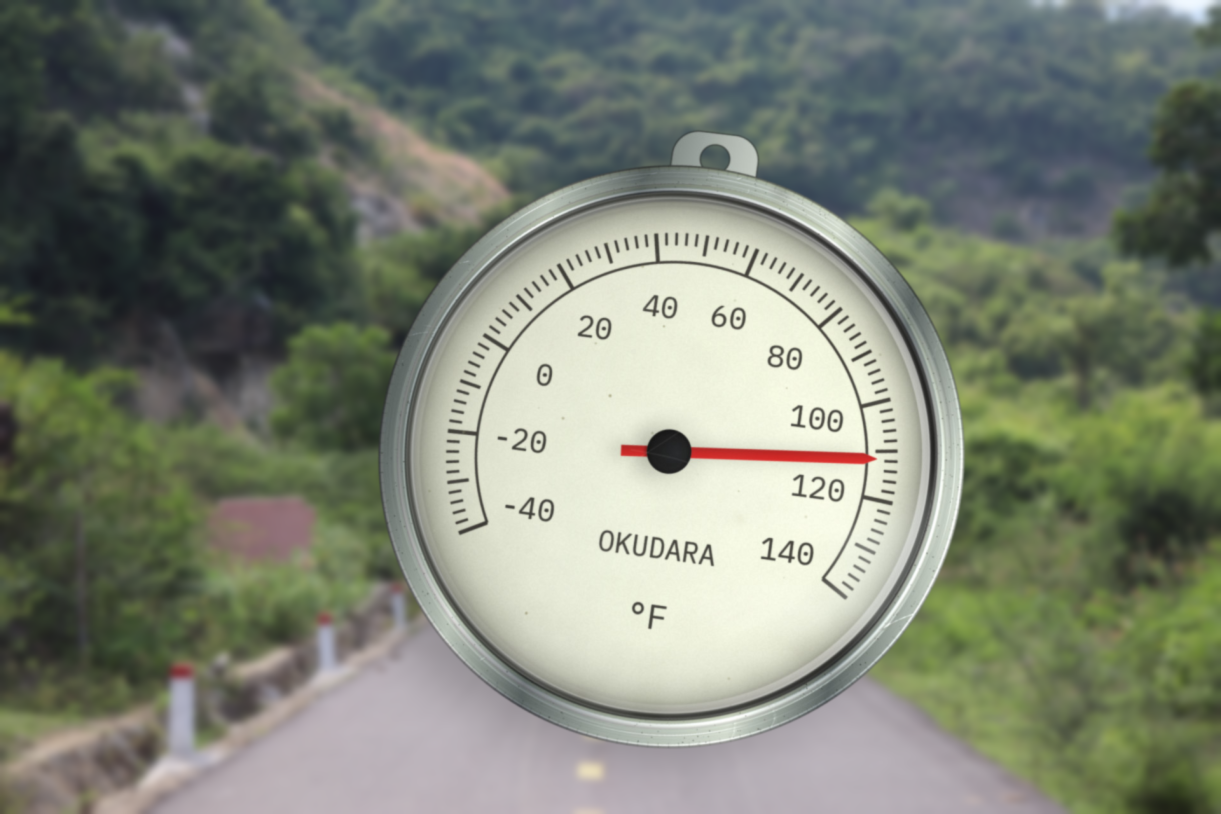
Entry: 112
